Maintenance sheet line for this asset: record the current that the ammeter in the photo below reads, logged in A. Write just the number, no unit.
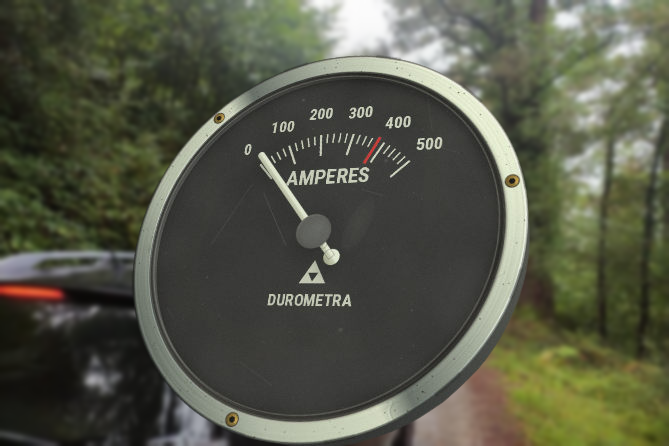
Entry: 20
